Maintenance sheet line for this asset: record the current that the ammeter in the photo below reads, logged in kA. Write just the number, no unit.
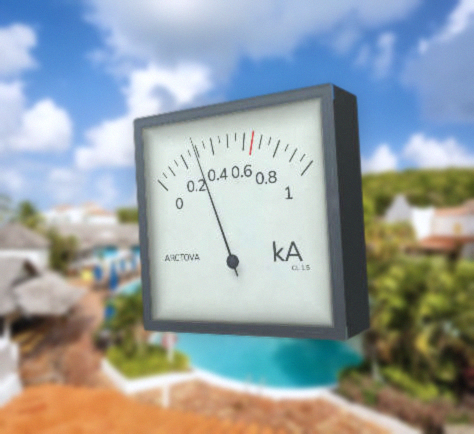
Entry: 0.3
